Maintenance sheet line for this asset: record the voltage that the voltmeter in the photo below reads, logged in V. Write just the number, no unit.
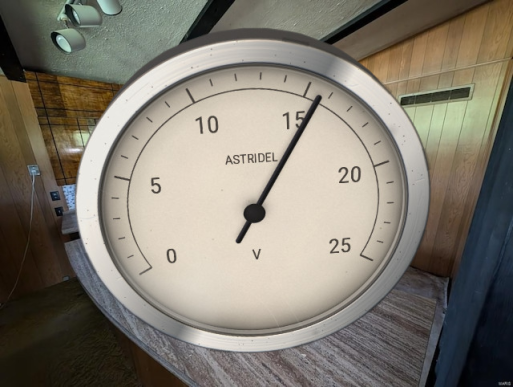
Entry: 15.5
